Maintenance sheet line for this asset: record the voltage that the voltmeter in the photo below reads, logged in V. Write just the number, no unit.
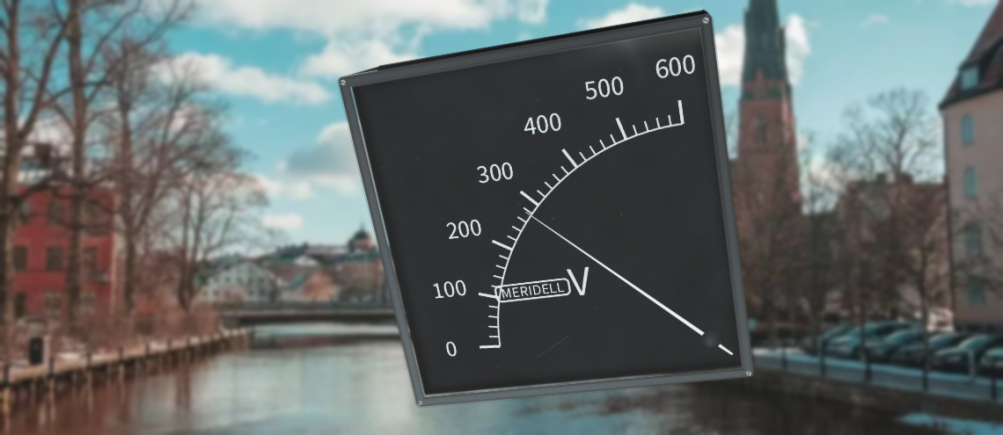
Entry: 280
